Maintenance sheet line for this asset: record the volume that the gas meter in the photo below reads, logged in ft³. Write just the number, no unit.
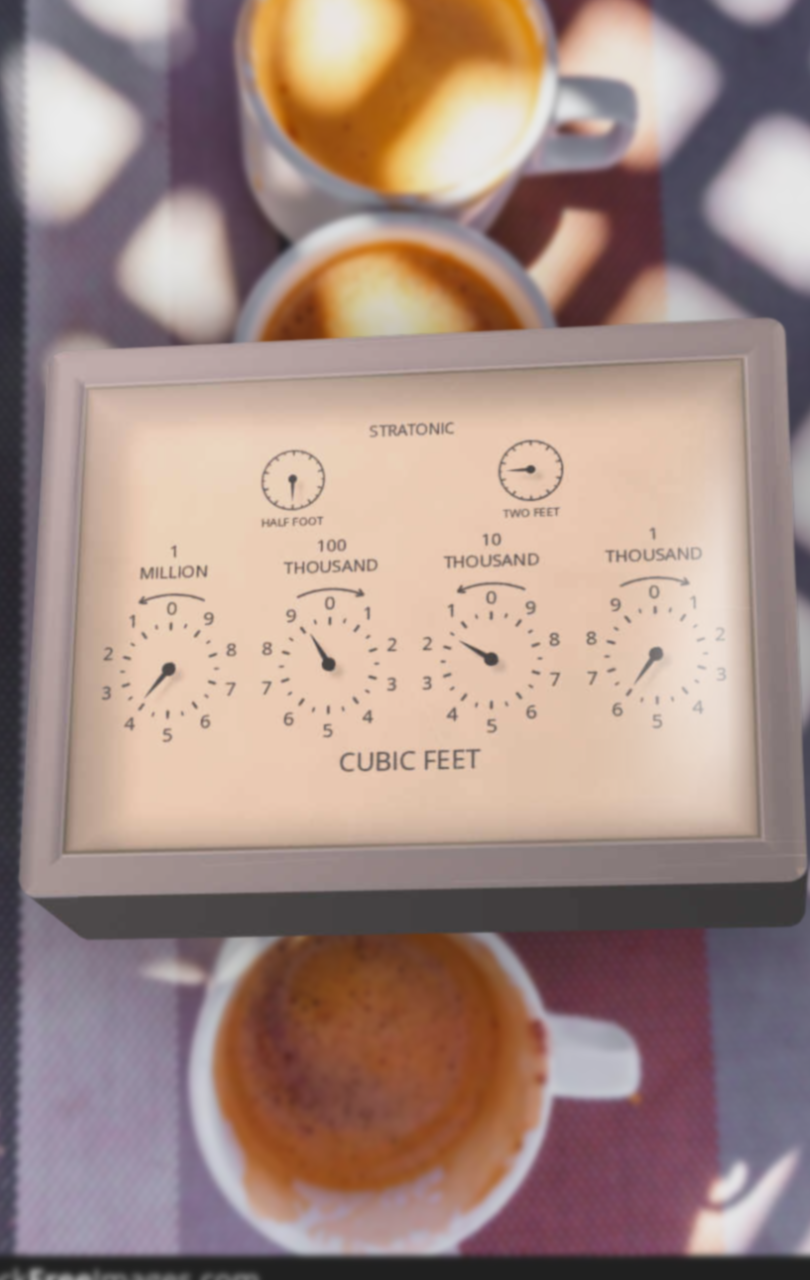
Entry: 391600
